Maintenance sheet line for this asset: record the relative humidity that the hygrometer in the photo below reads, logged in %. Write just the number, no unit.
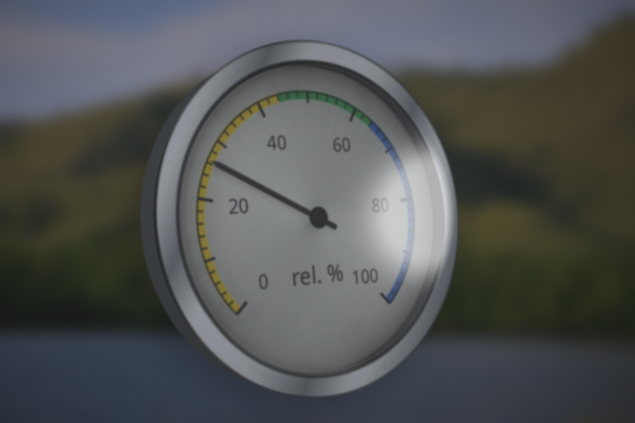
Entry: 26
